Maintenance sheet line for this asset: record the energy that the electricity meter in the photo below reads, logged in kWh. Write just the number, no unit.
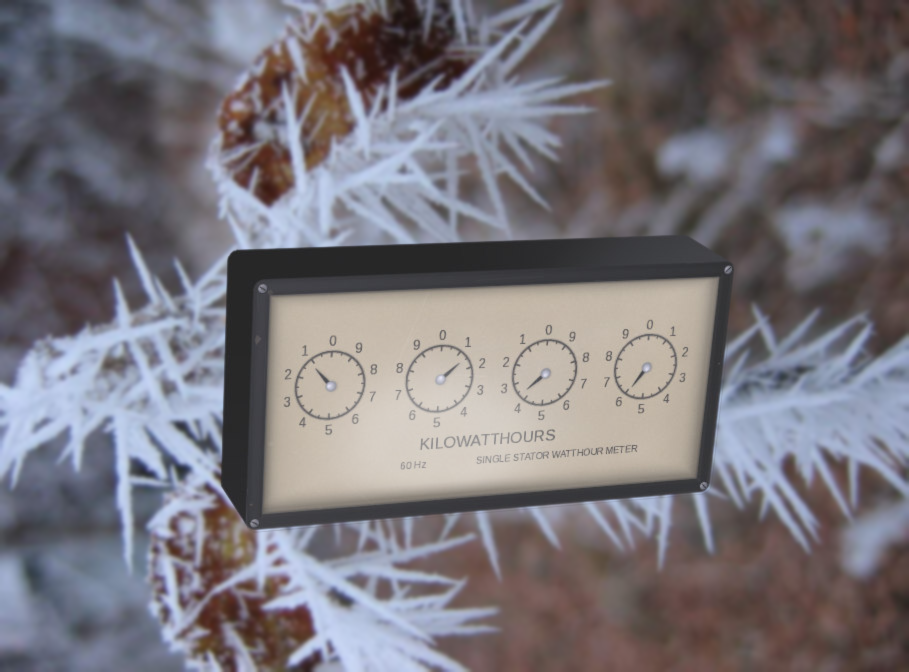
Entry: 1136
